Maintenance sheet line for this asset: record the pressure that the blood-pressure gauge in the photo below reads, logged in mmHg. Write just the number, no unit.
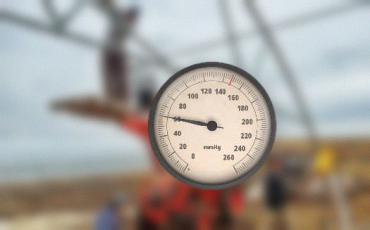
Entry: 60
